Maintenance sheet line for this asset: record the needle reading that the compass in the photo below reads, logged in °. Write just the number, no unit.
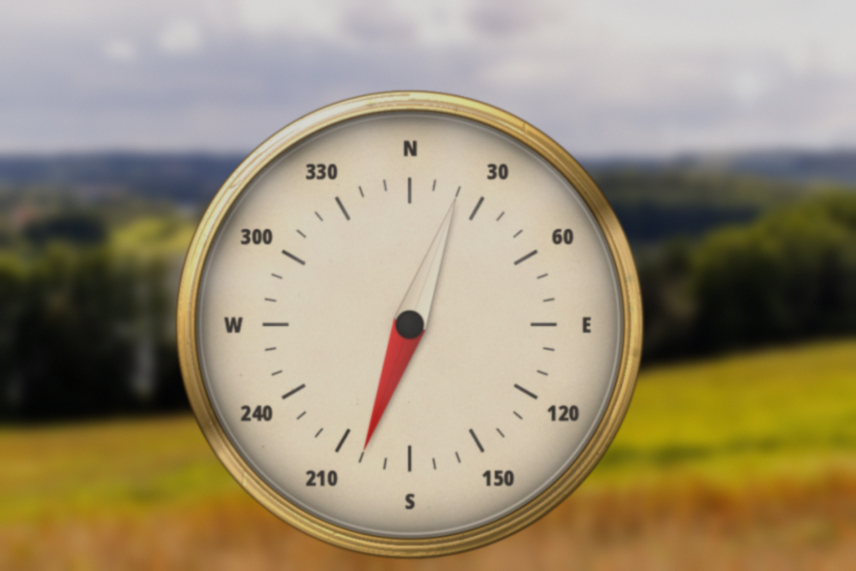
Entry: 200
